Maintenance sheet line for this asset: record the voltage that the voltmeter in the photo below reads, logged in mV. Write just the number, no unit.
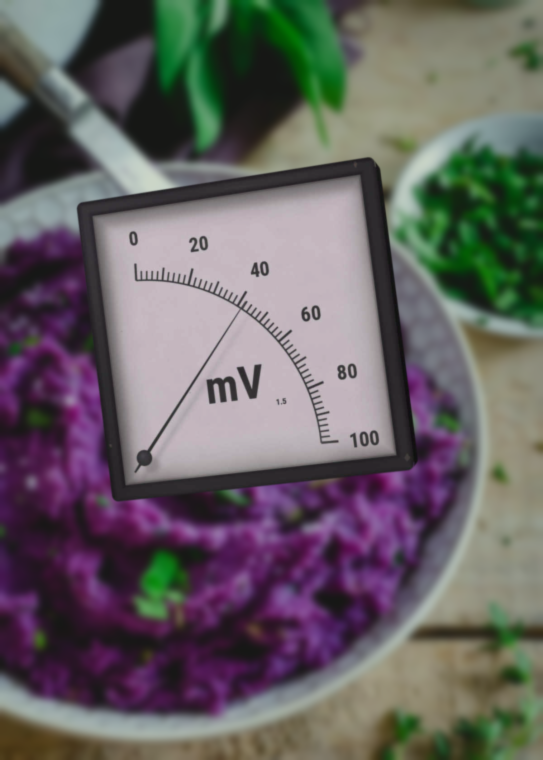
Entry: 42
